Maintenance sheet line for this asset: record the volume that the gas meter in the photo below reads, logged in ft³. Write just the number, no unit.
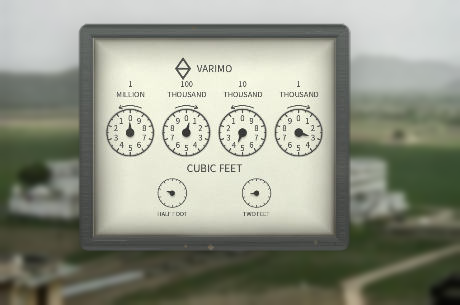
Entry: 4300
